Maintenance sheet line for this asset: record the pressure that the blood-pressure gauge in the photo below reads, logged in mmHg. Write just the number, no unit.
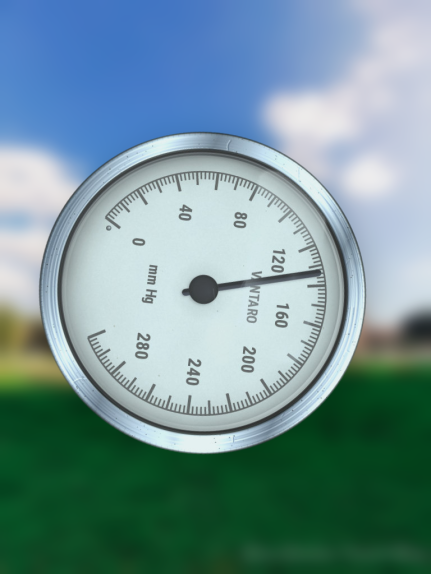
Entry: 134
